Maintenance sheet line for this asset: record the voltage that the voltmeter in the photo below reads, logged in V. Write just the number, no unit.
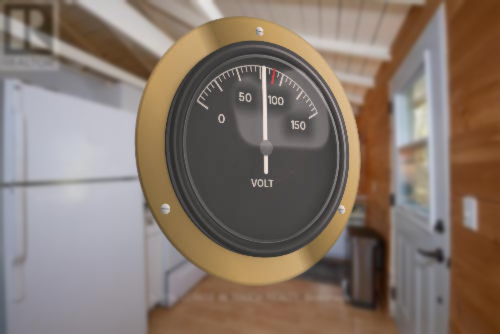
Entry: 75
